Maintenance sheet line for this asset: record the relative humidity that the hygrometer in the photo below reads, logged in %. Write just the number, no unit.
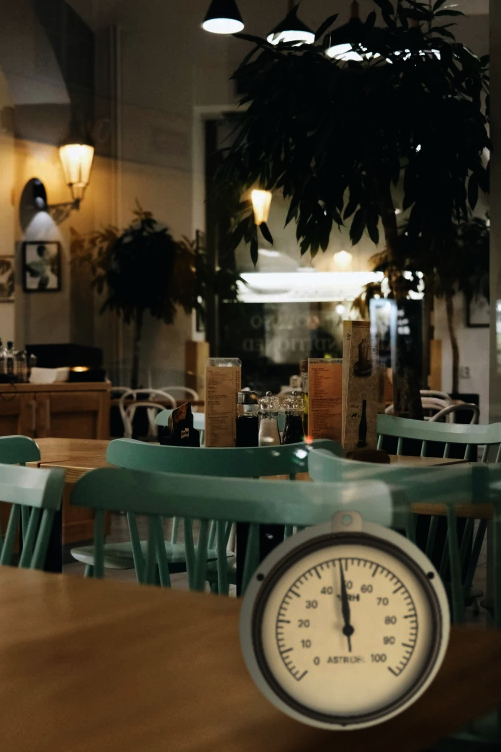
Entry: 48
